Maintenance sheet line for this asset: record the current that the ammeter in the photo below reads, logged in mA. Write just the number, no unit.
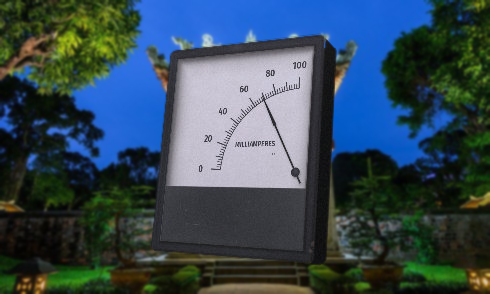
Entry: 70
